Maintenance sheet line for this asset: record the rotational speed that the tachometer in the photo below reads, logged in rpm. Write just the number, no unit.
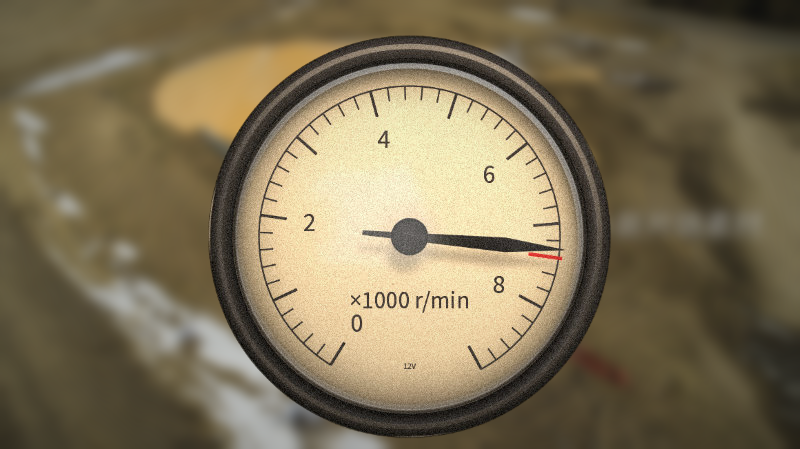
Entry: 7300
